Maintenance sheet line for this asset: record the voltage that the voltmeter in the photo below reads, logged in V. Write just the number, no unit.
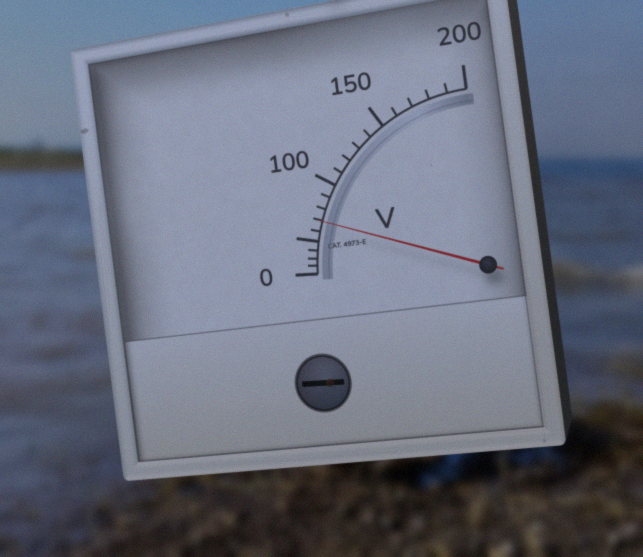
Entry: 70
